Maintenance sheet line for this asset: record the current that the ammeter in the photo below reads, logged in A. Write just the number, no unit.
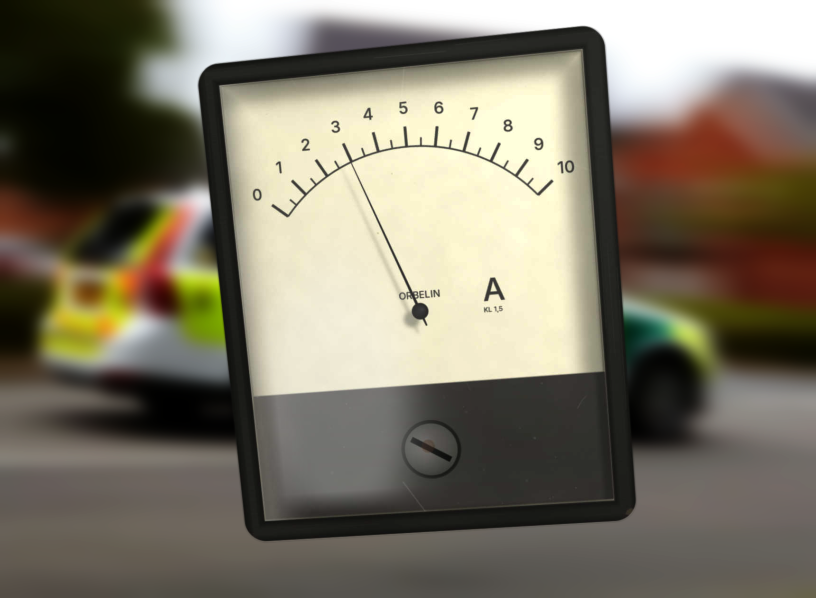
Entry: 3
